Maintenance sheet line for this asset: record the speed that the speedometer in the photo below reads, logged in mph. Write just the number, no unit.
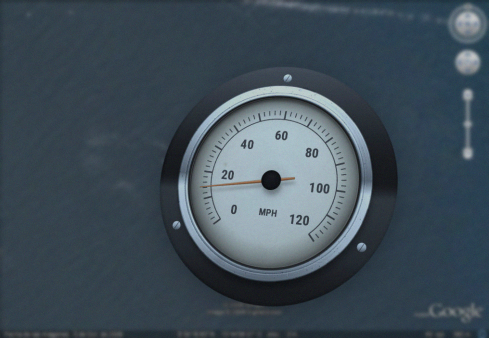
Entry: 14
